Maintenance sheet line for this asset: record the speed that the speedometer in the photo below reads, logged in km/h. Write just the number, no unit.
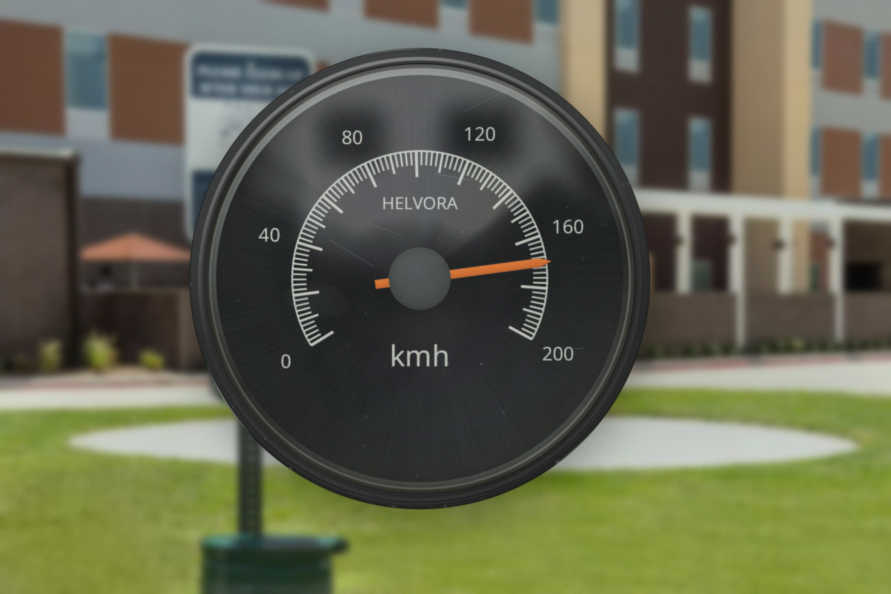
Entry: 170
